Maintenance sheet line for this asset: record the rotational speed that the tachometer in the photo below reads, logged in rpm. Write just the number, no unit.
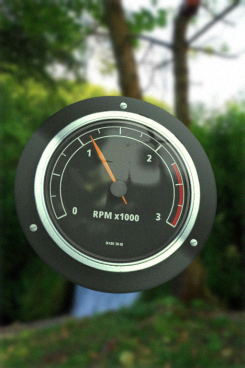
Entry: 1125
